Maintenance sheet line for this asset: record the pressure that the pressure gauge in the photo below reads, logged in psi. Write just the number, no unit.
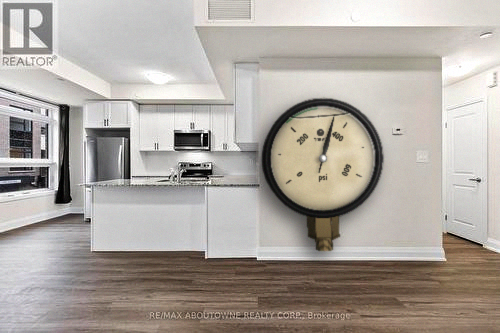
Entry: 350
